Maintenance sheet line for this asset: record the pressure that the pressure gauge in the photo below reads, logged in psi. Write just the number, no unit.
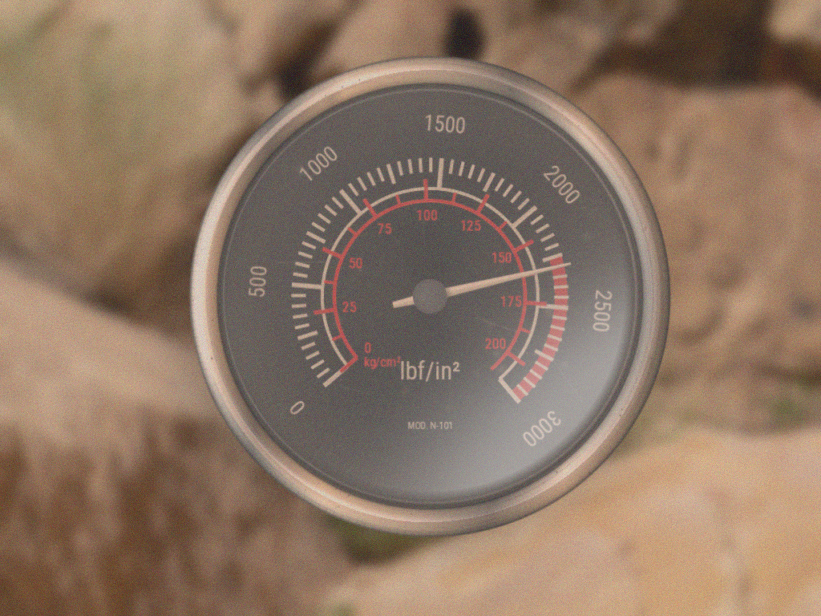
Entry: 2300
